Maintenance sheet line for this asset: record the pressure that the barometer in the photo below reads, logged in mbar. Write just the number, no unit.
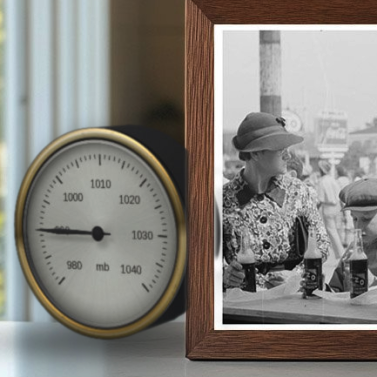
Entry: 990
